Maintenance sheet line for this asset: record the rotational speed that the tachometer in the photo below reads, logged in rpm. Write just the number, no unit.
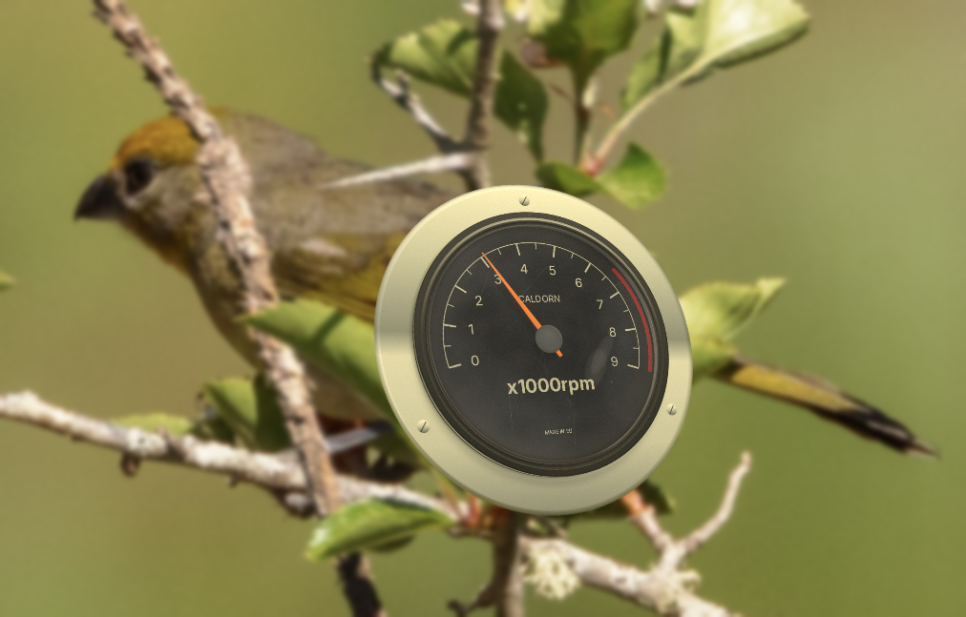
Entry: 3000
